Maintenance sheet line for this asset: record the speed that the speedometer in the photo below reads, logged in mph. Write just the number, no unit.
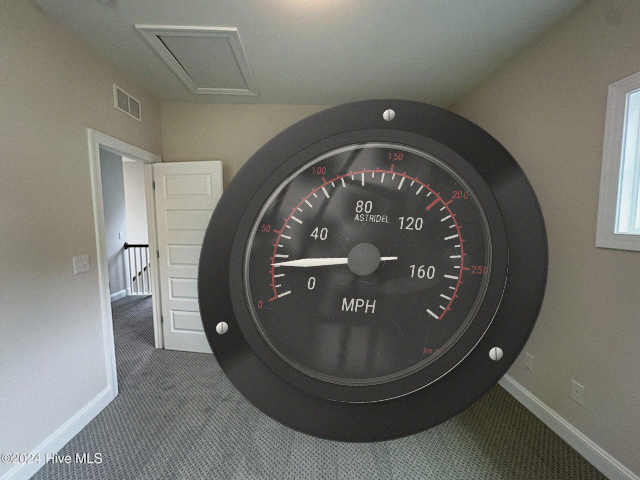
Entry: 15
